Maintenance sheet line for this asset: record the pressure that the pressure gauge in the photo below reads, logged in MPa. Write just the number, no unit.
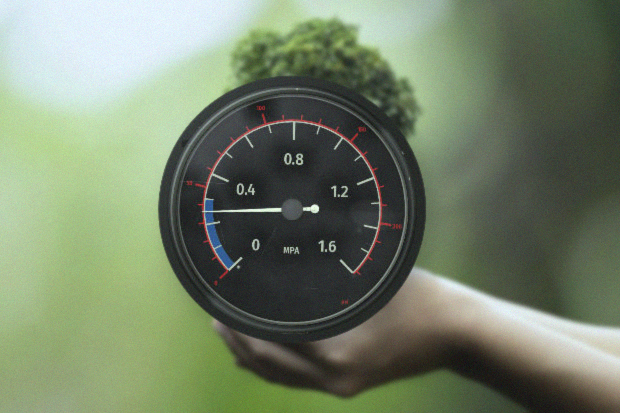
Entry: 0.25
